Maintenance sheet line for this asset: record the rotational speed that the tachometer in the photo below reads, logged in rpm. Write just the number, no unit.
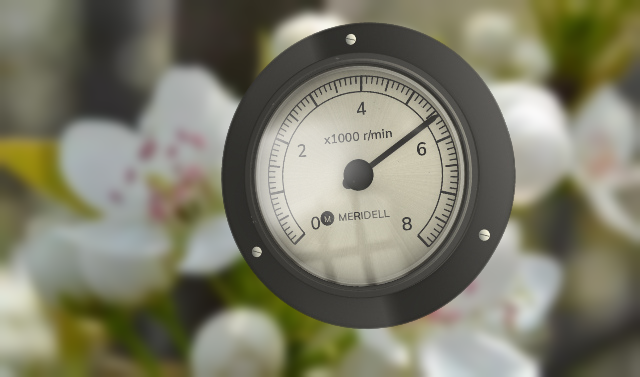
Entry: 5600
